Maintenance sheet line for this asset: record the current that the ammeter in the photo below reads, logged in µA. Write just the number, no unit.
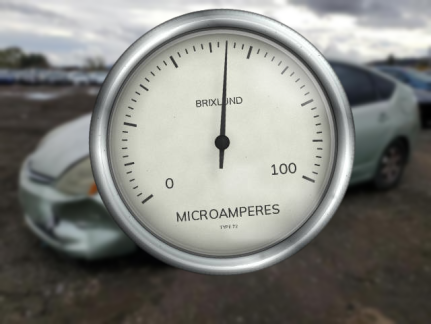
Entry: 54
